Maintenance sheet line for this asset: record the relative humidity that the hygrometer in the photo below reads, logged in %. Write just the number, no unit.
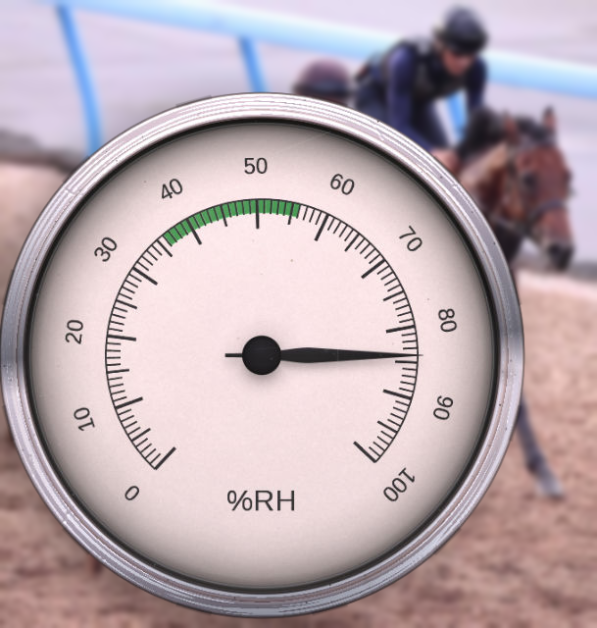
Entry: 84
